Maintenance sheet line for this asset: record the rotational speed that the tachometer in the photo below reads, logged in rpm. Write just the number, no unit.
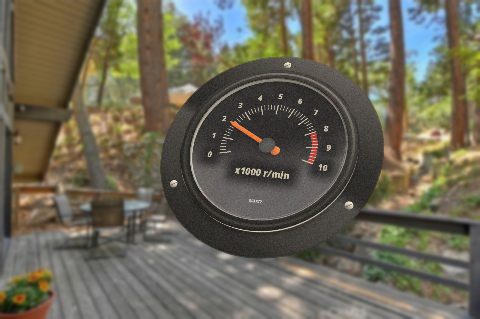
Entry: 2000
